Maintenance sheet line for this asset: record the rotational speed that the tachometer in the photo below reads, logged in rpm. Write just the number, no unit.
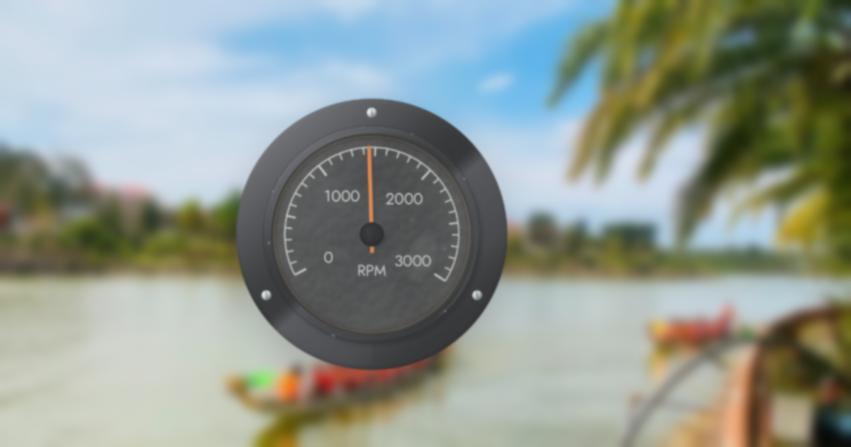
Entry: 1450
